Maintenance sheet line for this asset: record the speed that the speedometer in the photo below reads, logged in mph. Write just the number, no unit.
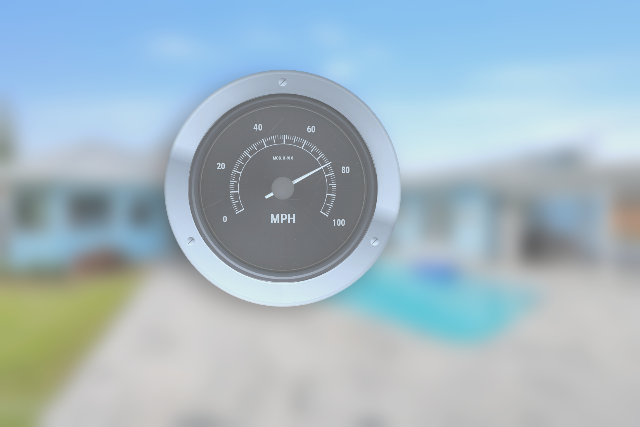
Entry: 75
